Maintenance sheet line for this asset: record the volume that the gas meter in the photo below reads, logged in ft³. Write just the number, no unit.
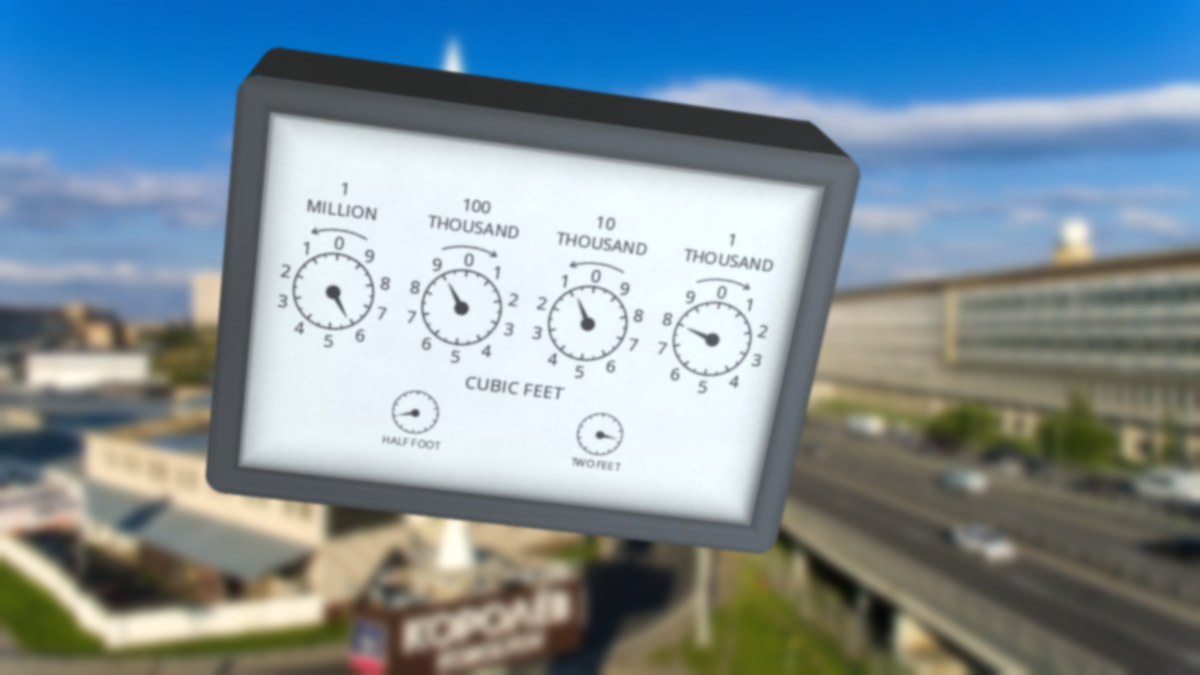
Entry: 590800
